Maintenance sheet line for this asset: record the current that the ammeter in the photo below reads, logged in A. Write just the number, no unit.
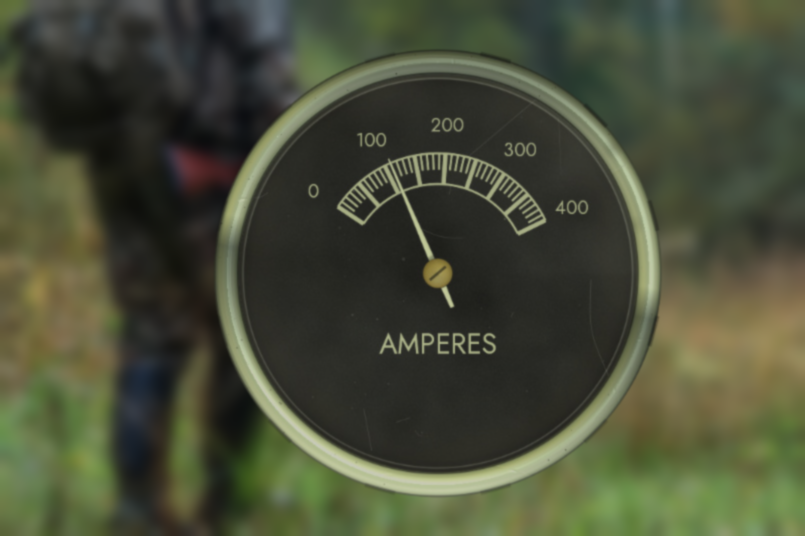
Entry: 110
